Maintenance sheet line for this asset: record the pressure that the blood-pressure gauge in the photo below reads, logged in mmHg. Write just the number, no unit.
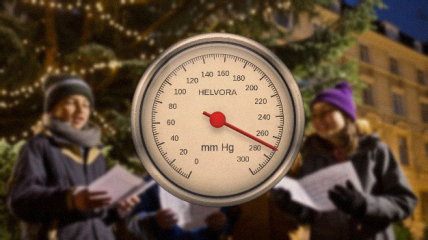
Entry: 270
